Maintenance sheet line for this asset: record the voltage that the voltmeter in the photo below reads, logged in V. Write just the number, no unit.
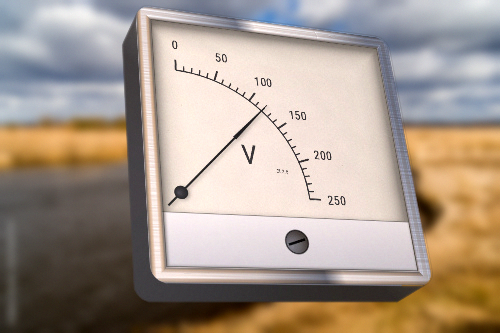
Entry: 120
